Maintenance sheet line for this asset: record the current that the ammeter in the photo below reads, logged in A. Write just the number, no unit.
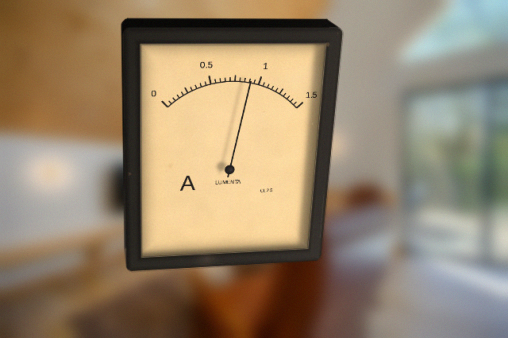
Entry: 0.9
